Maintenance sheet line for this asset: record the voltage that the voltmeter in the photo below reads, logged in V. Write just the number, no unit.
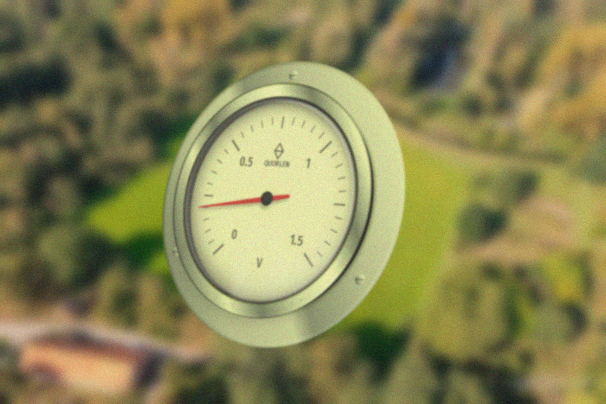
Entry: 0.2
